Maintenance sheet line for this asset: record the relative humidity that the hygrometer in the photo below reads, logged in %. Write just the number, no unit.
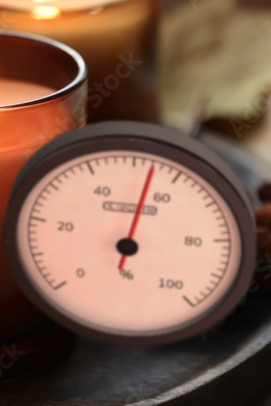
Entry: 54
